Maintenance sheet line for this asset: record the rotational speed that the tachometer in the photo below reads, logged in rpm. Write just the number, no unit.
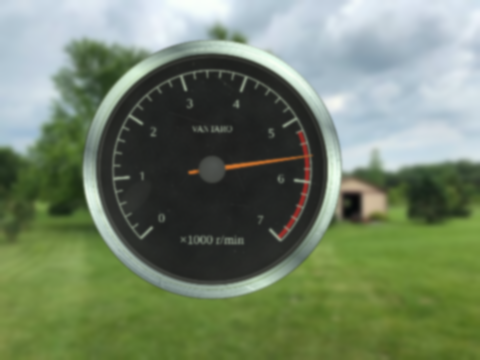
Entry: 5600
